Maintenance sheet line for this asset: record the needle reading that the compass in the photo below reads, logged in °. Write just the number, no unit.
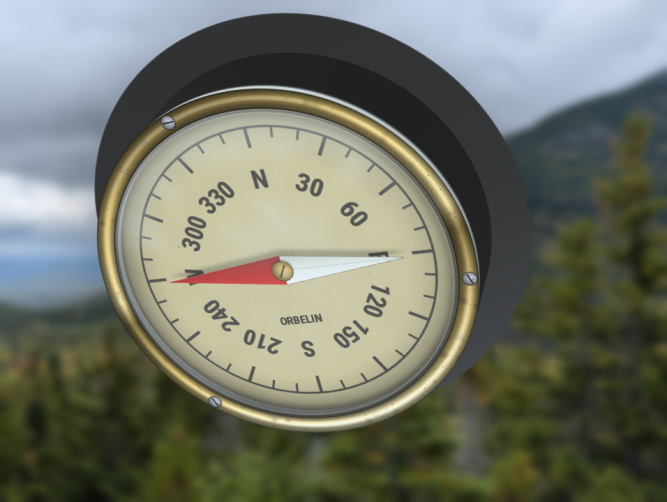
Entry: 270
